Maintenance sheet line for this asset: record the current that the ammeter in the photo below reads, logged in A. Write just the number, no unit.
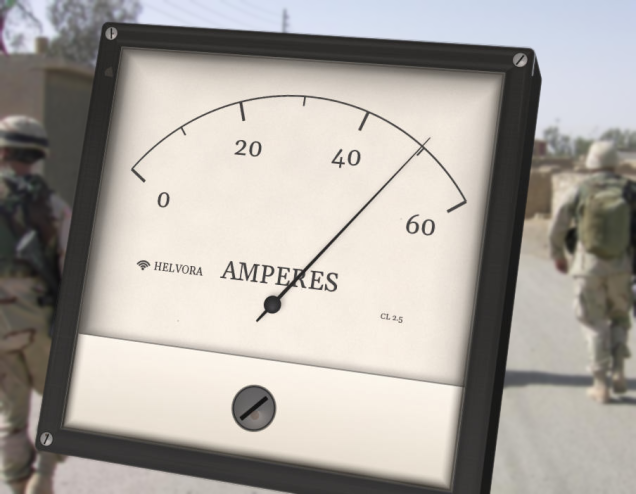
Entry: 50
